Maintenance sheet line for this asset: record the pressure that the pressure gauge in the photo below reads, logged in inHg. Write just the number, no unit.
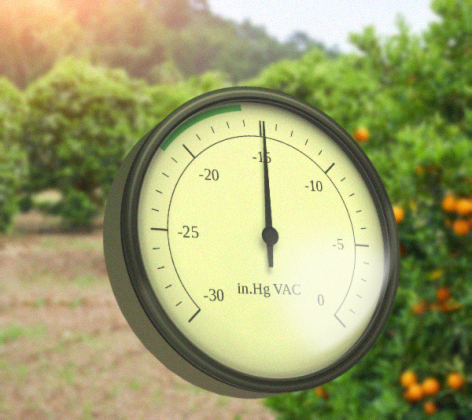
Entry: -15
